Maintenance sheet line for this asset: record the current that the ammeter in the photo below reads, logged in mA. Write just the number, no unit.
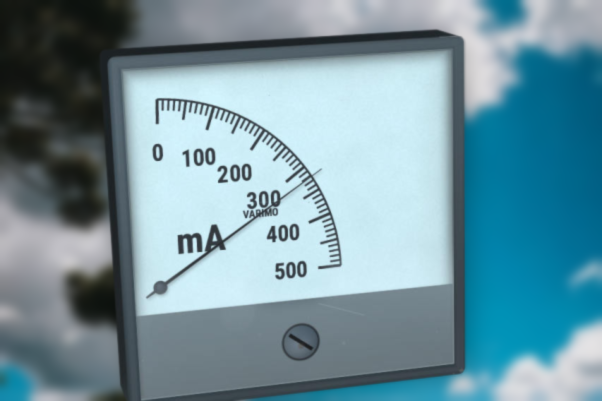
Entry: 320
